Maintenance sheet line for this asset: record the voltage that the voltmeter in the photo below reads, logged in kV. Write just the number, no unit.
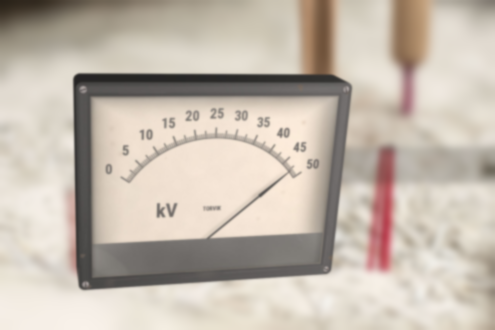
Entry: 47.5
